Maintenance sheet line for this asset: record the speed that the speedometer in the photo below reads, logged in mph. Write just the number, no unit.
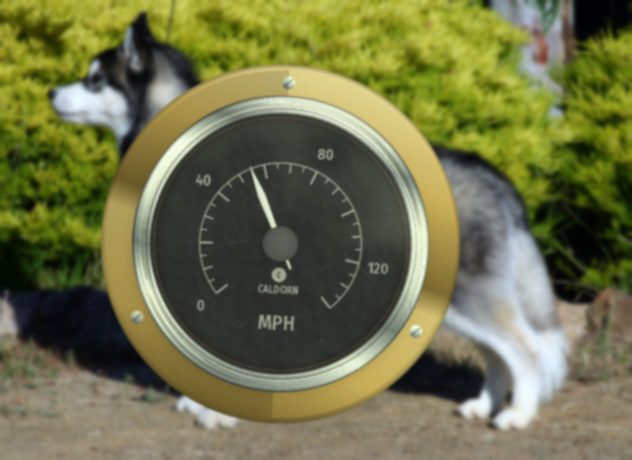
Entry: 55
